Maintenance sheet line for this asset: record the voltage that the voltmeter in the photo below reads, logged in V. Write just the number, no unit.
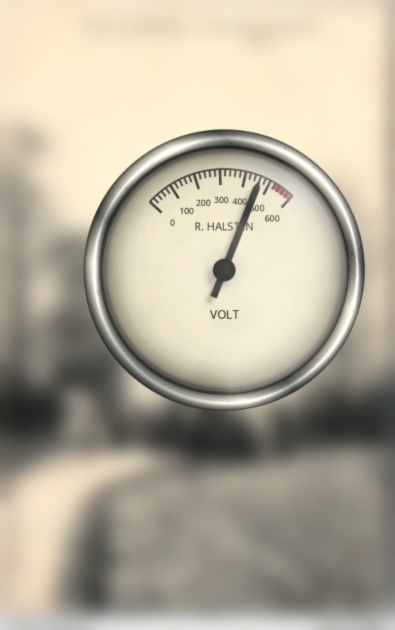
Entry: 460
